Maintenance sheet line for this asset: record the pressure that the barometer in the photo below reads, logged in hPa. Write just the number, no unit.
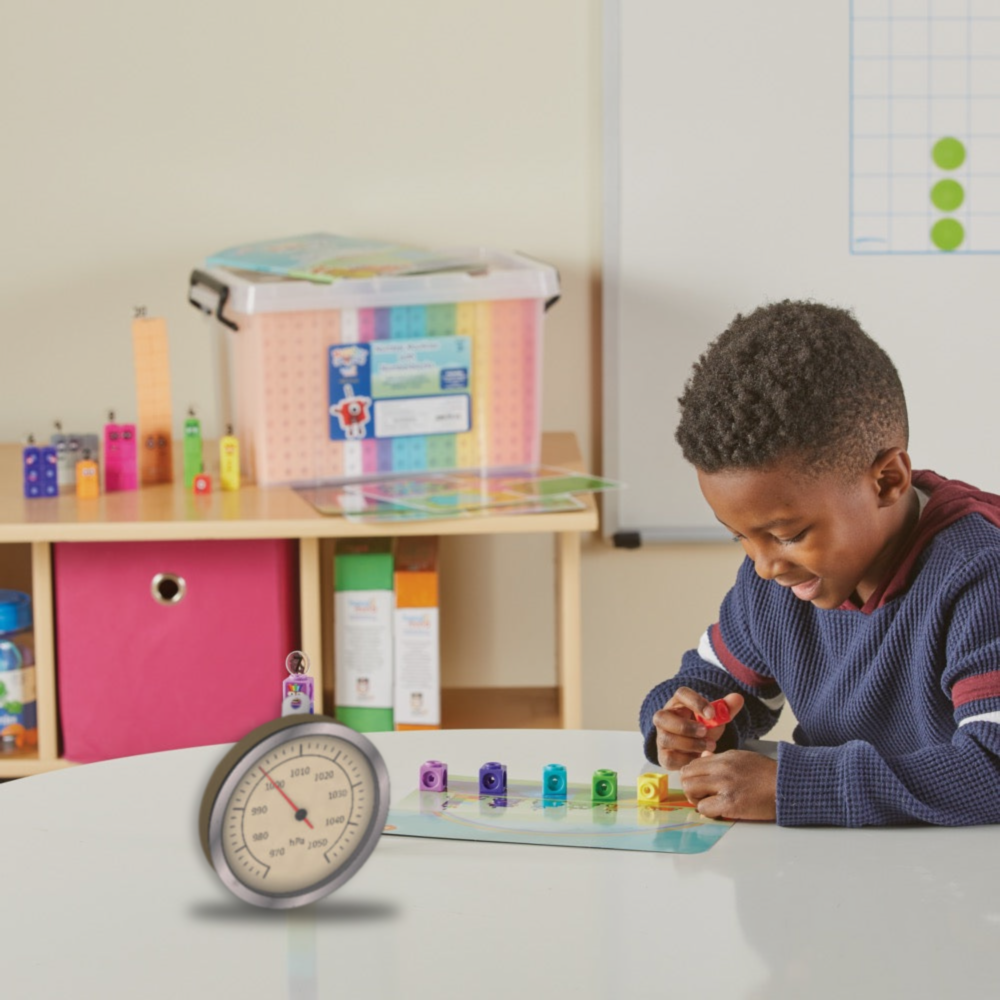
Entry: 1000
